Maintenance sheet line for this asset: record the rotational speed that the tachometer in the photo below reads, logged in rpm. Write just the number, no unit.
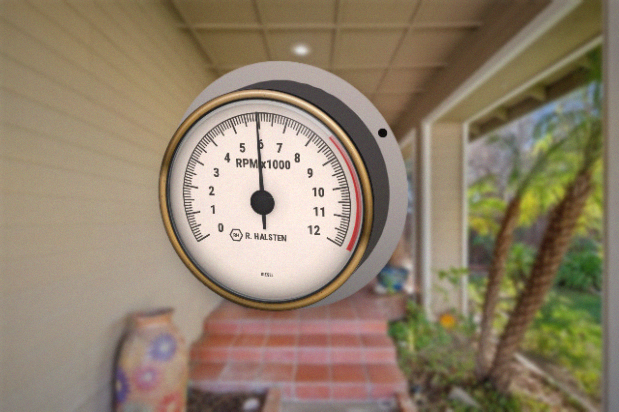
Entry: 6000
